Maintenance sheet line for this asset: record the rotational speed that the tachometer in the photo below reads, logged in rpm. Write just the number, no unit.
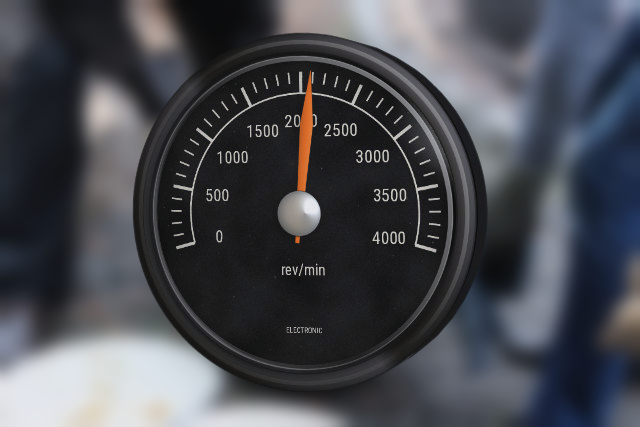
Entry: 2100
